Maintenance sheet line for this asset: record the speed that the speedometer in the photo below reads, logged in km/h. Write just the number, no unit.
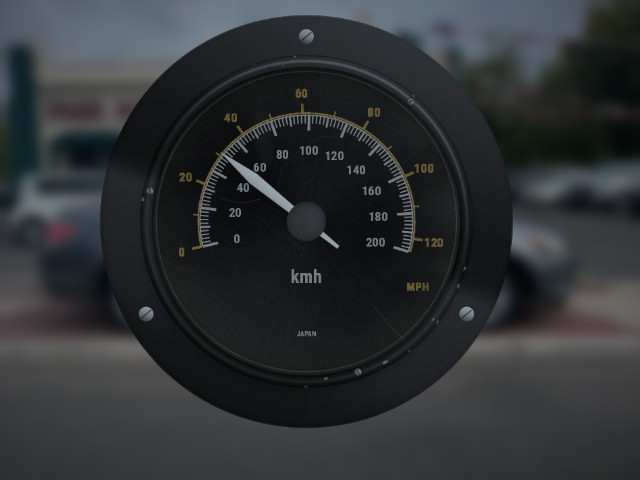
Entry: 50
